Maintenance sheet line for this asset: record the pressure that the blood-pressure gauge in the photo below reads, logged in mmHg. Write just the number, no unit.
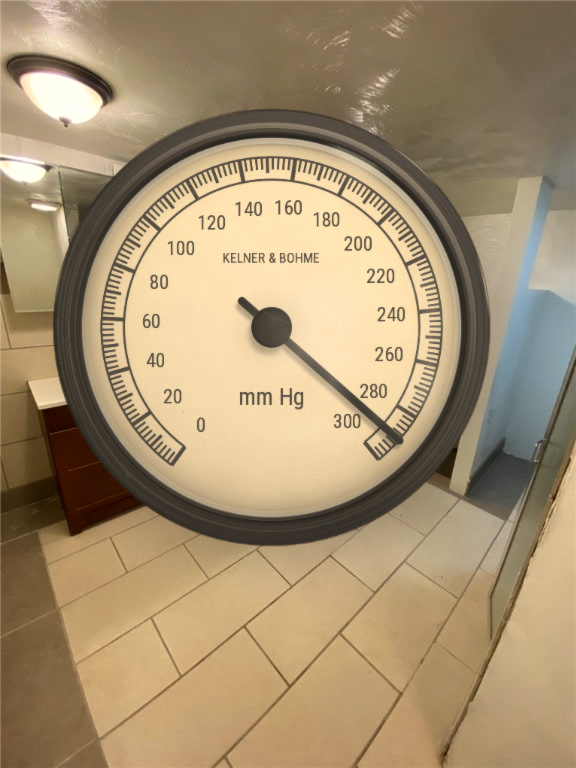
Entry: 290
